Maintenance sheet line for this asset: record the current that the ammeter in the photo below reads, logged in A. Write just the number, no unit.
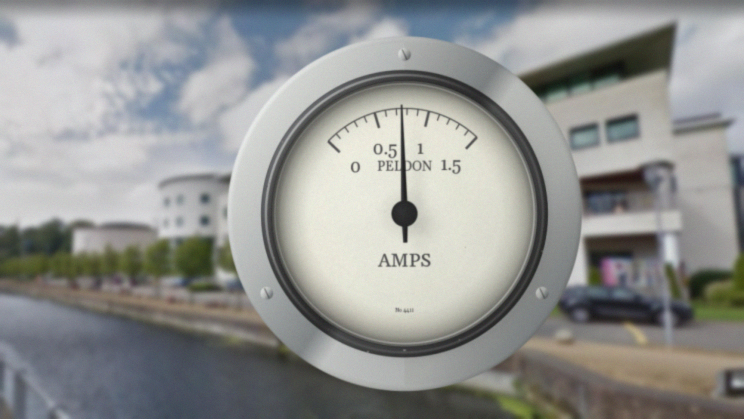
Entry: 0.75
